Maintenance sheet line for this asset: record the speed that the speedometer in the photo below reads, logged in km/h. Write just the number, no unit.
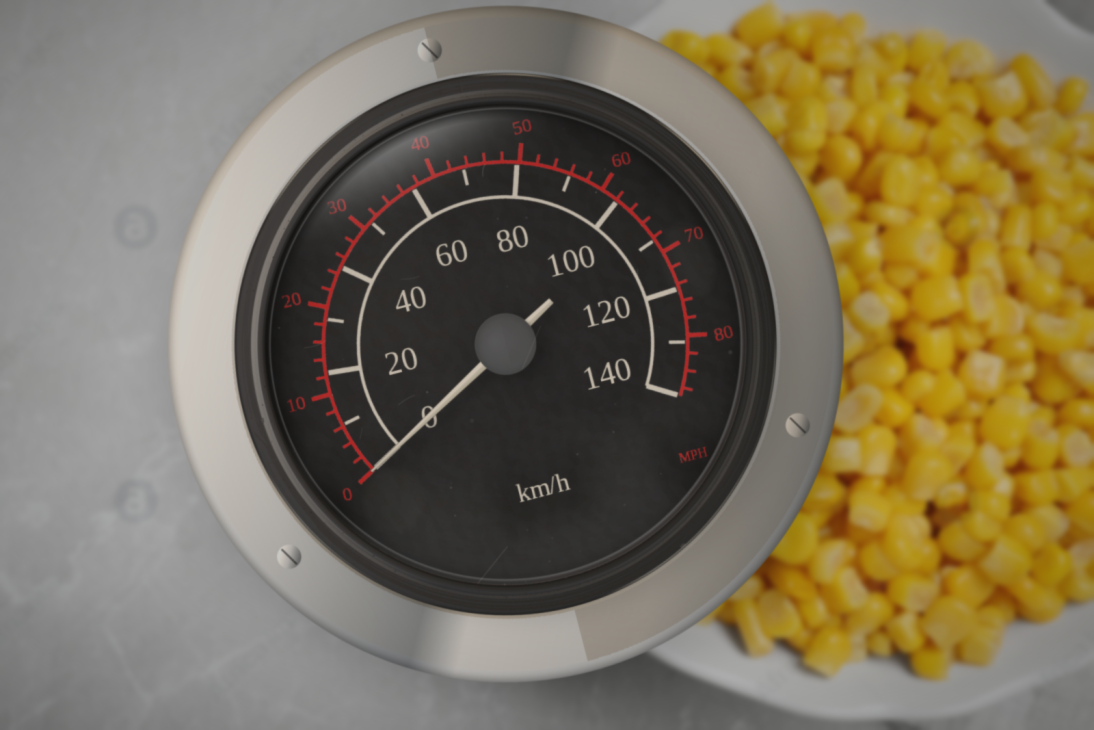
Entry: 0
